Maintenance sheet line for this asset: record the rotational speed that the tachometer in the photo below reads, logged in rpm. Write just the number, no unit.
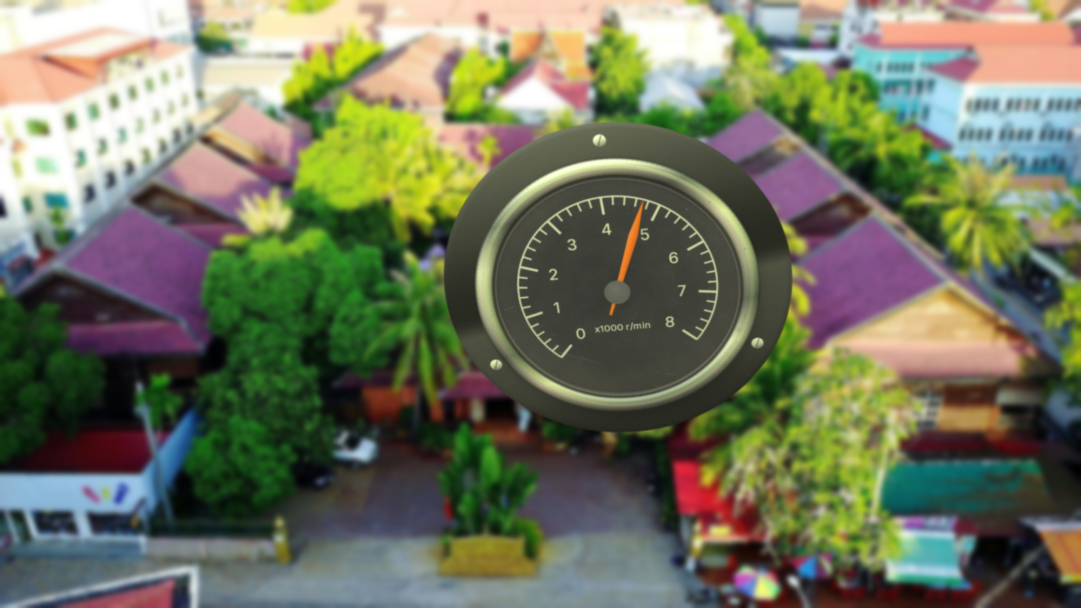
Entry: 4700
